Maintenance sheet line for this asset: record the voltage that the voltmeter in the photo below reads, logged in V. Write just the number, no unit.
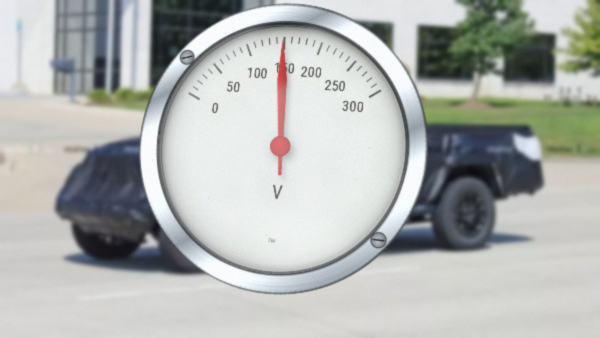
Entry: 150
